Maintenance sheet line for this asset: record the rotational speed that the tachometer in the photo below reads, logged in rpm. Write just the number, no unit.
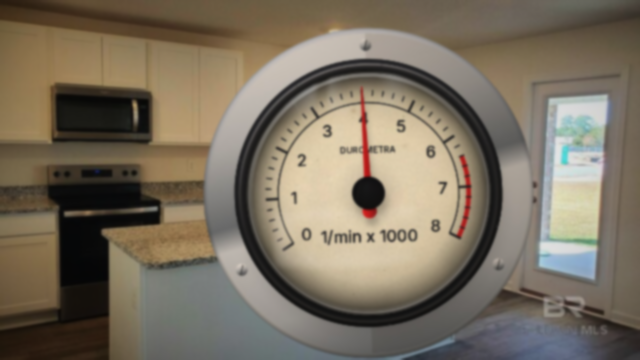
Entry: 4000
